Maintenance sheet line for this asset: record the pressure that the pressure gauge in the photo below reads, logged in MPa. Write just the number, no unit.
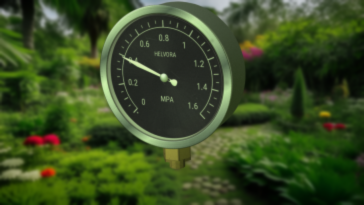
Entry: 0.4
